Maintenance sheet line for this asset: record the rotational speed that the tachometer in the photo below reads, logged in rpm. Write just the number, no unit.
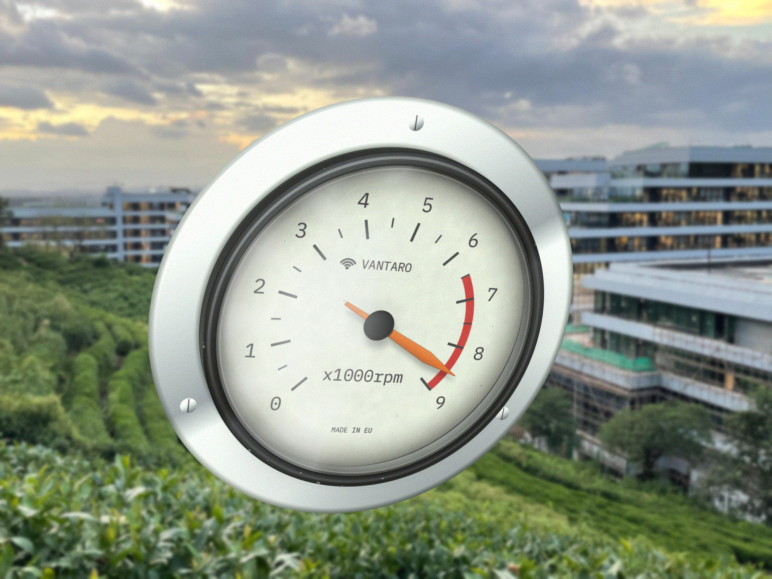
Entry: 8500
